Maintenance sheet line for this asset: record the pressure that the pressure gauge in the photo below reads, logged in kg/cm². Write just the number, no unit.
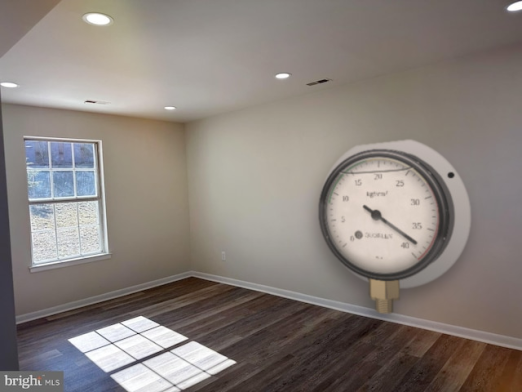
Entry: 38
